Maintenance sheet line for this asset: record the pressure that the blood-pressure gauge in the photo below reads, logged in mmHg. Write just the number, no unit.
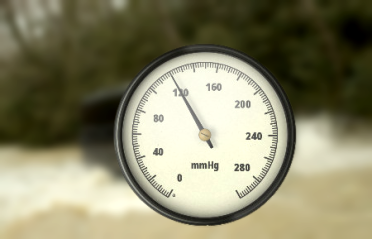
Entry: 120
